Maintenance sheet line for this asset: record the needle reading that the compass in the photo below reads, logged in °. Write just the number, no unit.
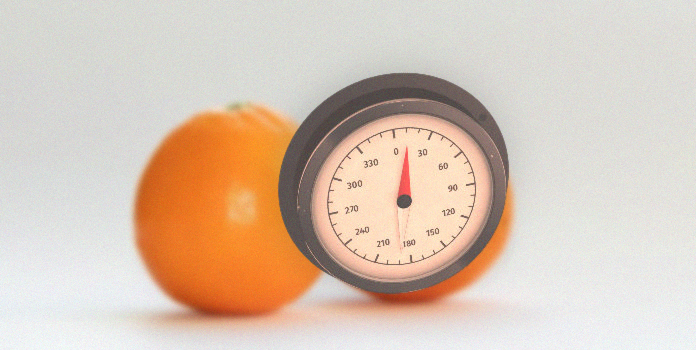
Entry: 10
